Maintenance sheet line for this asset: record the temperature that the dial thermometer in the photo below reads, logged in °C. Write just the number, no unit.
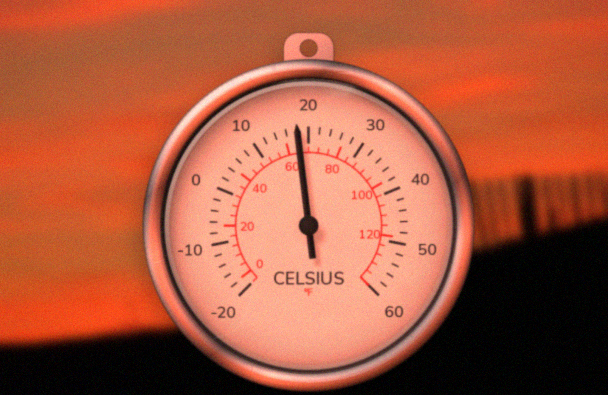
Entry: 18
